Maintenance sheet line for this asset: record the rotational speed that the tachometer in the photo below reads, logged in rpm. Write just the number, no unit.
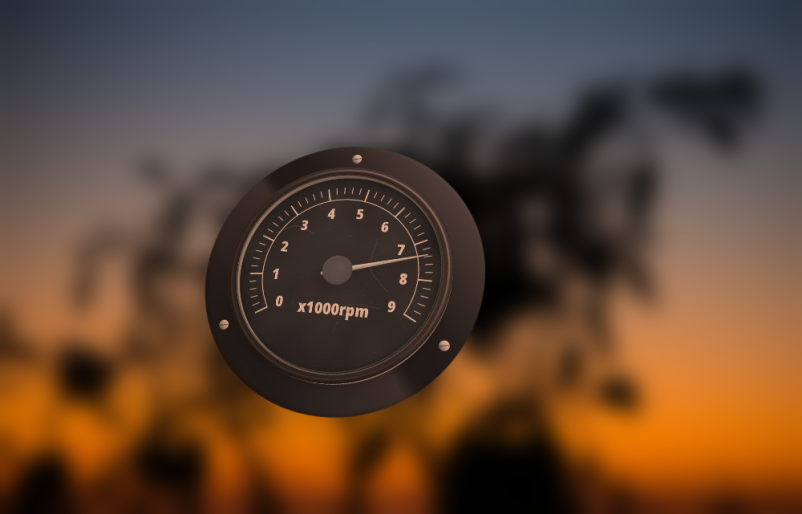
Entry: 7400
